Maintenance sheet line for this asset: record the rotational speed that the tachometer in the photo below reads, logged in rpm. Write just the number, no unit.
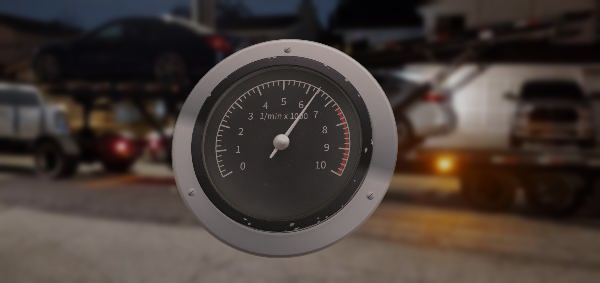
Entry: 6400
